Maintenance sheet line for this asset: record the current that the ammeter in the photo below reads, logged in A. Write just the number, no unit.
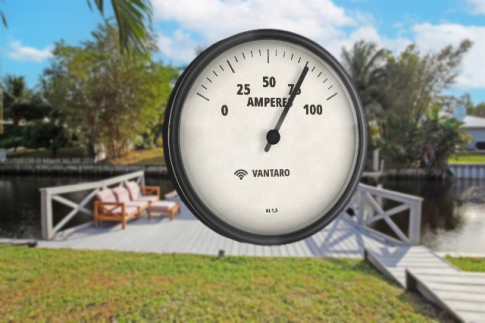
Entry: 75
